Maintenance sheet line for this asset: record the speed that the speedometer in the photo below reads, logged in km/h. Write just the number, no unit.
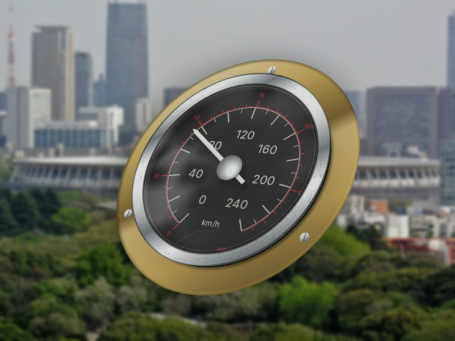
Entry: 75
